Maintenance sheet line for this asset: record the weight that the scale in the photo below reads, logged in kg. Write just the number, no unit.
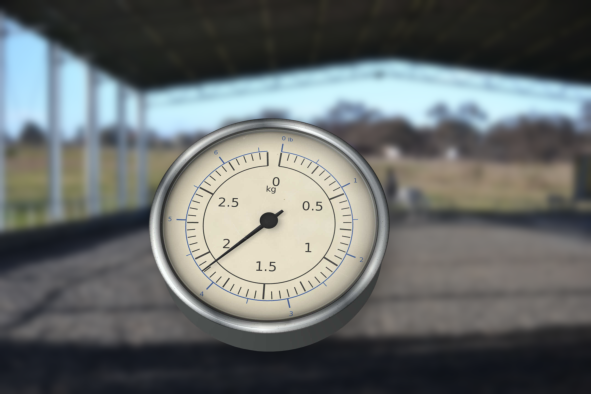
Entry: 1.9
